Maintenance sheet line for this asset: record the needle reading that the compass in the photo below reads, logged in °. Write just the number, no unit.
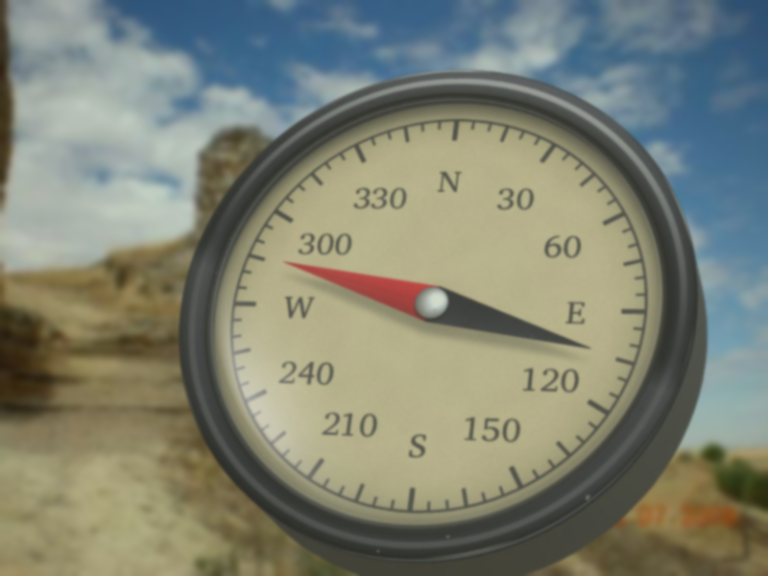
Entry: 285
